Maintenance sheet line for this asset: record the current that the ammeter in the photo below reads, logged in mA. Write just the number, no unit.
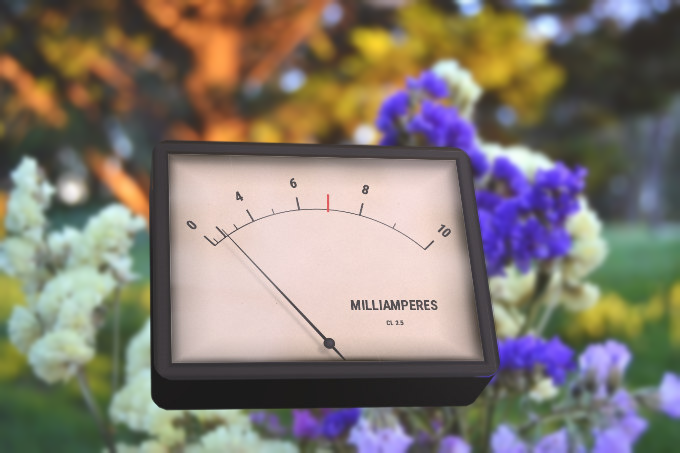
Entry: 2
